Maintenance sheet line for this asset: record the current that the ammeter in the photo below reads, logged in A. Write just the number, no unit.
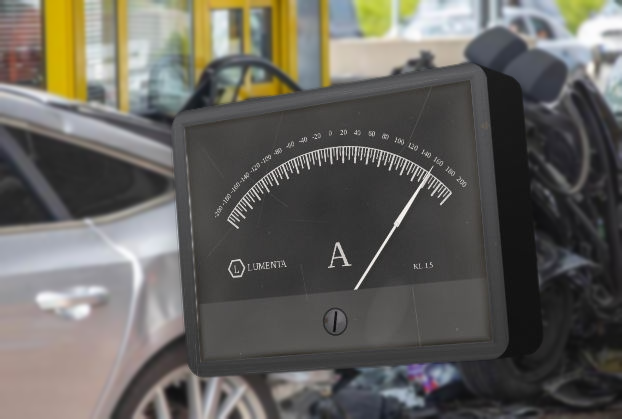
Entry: 160
